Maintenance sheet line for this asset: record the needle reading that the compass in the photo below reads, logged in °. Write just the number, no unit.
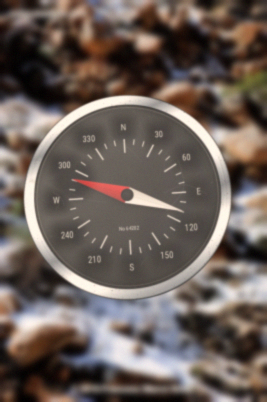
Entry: 290
